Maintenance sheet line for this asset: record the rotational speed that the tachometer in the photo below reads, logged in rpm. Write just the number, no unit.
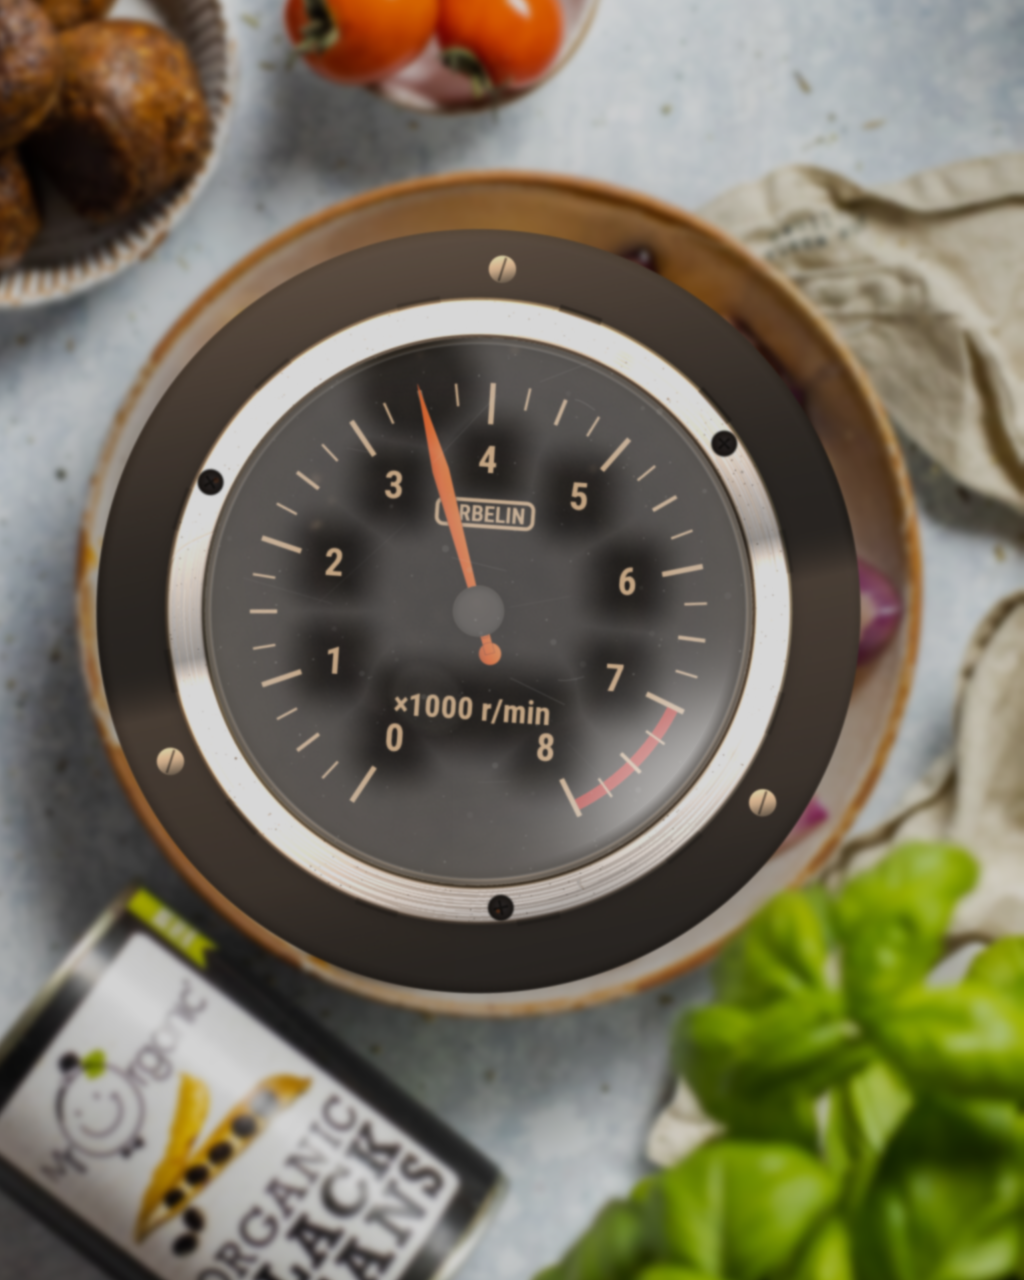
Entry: 3500
